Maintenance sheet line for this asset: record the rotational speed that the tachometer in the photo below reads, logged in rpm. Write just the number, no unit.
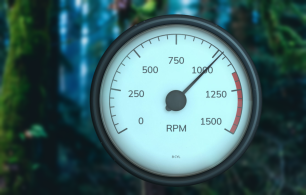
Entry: 1025
